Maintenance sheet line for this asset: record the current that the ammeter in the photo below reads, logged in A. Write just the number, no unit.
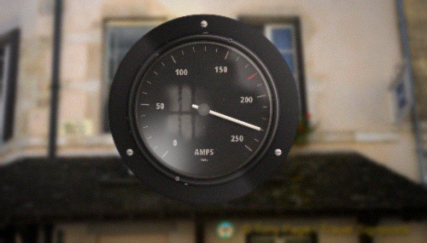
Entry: 230
